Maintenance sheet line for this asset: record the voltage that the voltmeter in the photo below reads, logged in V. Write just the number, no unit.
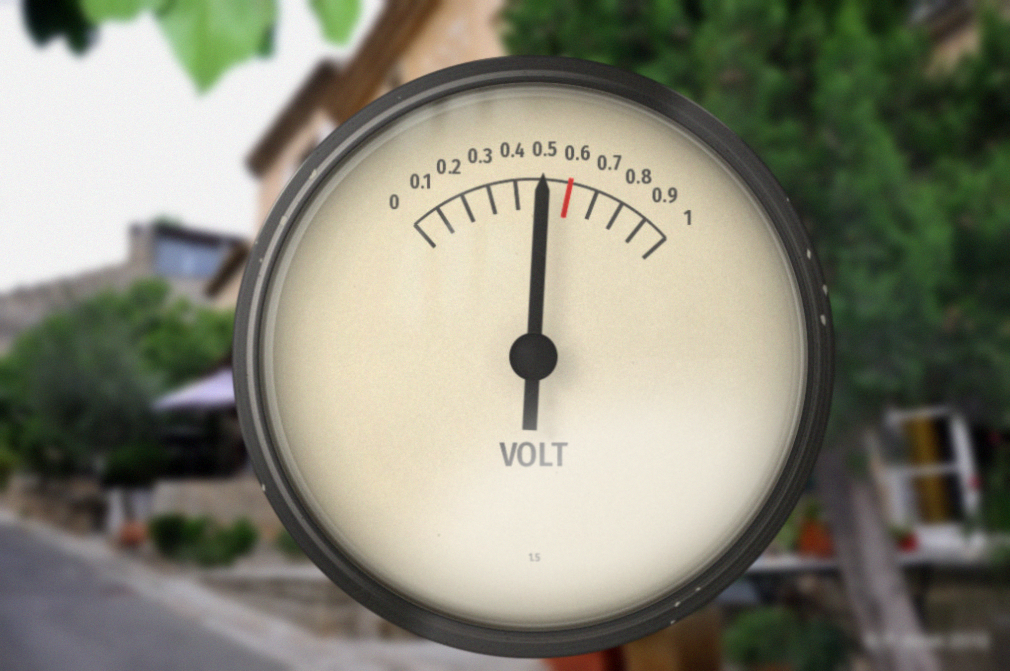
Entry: 0.5
